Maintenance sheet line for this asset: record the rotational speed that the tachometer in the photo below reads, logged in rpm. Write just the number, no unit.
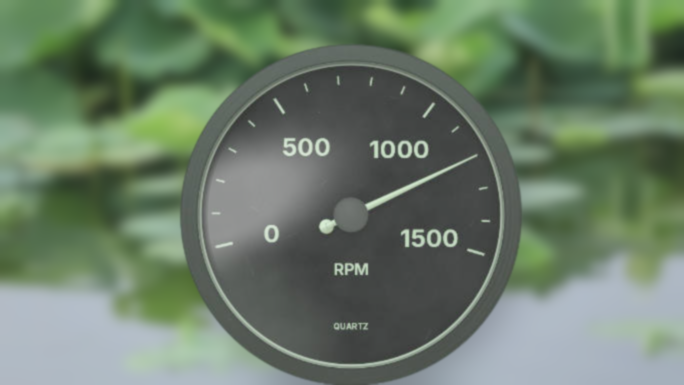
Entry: 1200
